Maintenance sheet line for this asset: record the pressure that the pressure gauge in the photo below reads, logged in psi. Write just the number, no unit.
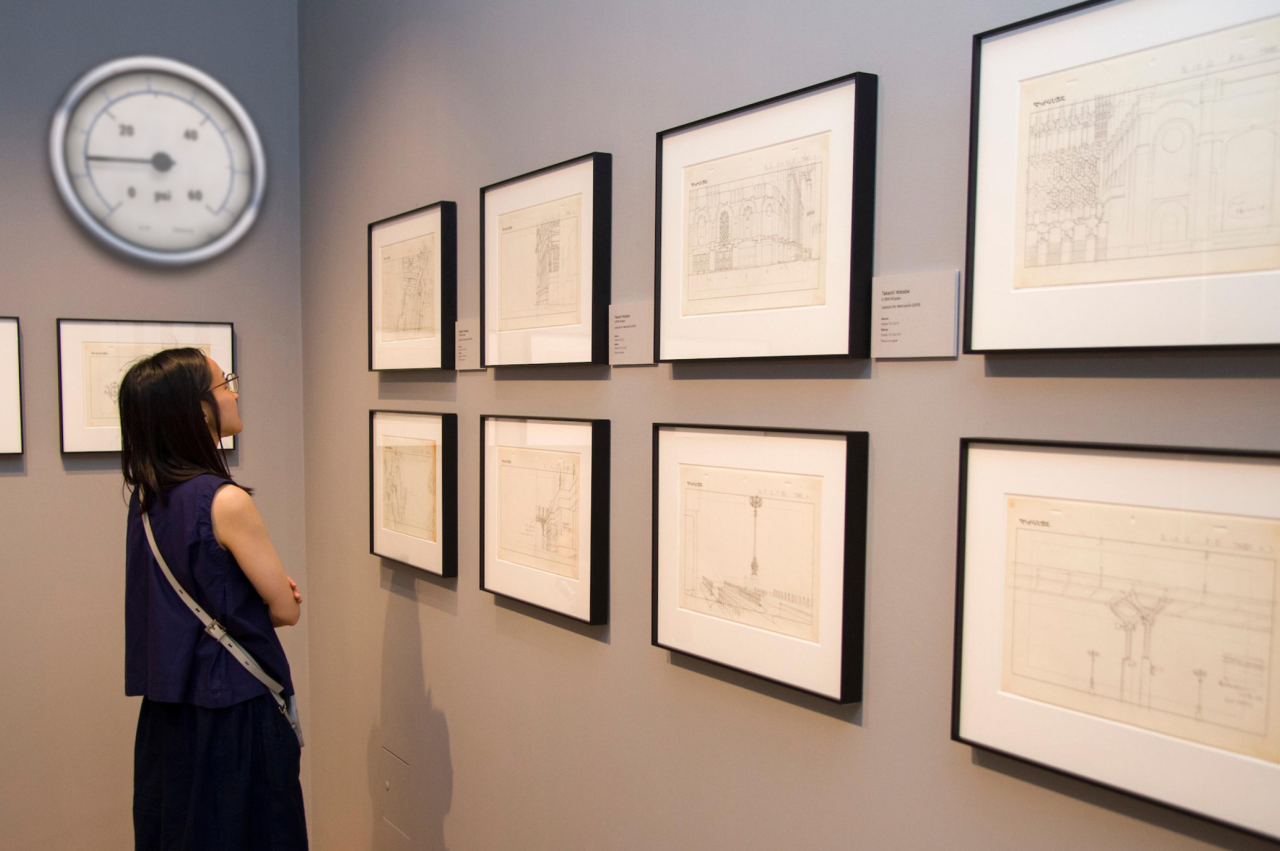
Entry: 10
